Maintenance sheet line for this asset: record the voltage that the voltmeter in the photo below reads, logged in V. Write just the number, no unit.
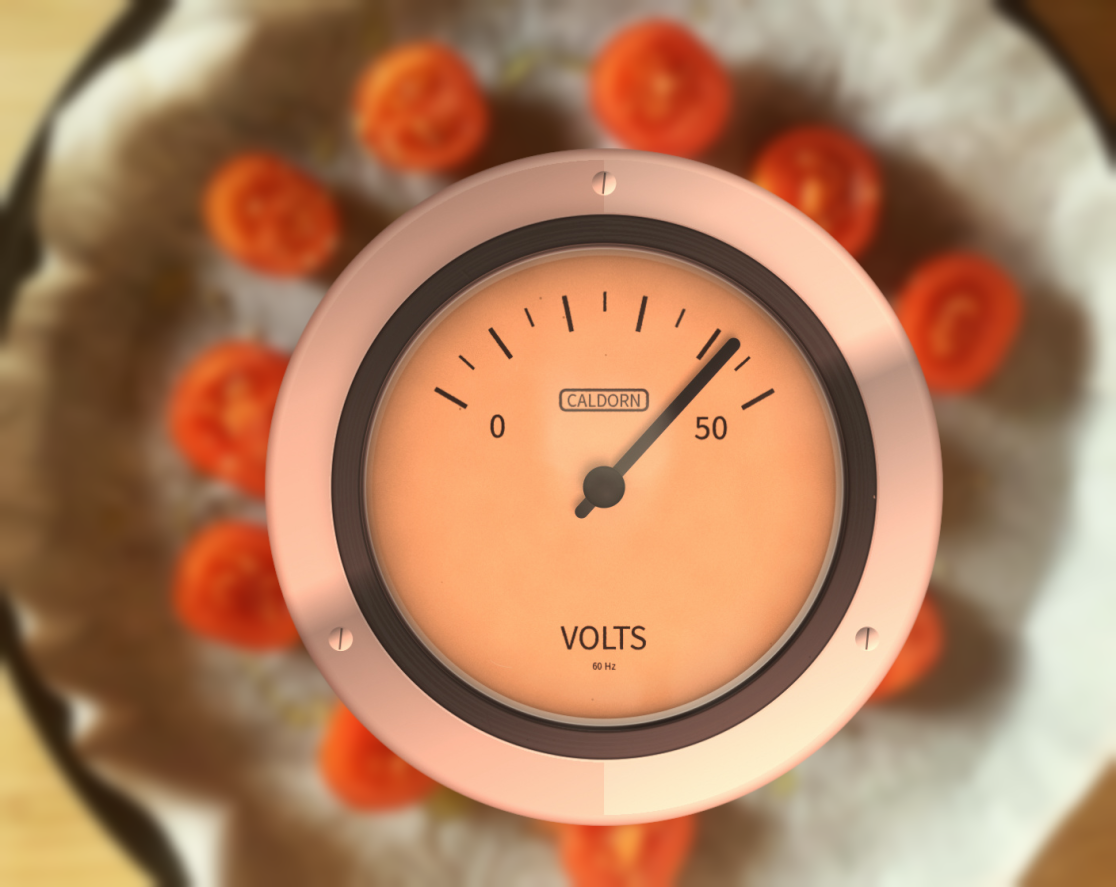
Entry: 42.5
